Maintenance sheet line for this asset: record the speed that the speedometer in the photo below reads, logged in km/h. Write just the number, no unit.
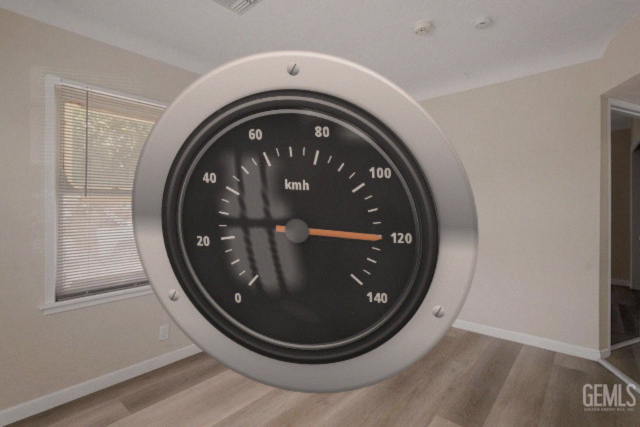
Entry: 120
